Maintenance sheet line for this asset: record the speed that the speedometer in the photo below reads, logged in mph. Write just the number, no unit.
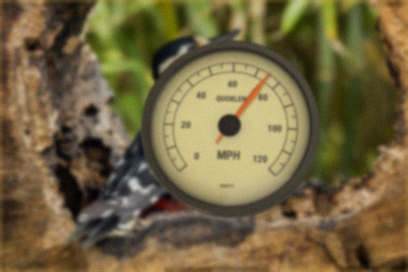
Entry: 75
